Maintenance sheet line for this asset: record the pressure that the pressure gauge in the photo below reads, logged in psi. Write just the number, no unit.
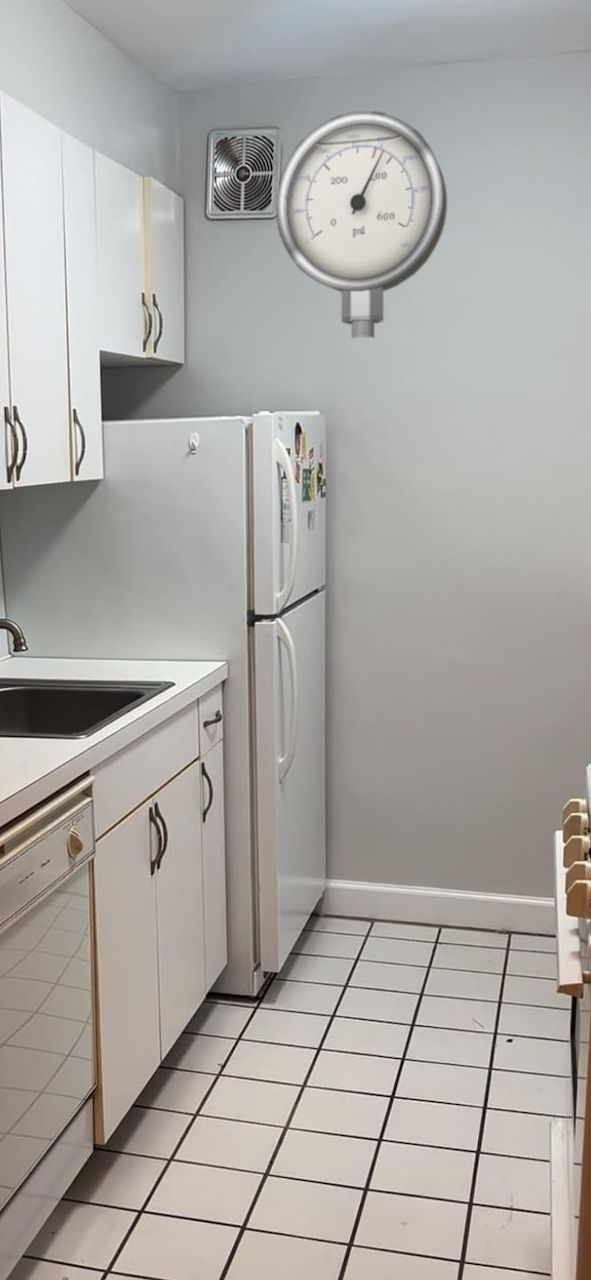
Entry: 375
